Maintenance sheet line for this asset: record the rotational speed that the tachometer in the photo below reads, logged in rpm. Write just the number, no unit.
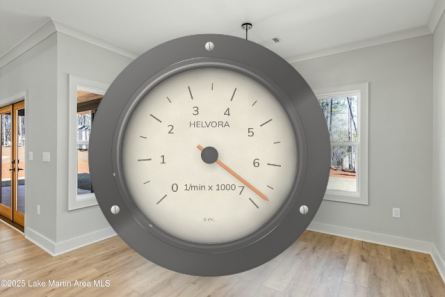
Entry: 6750
